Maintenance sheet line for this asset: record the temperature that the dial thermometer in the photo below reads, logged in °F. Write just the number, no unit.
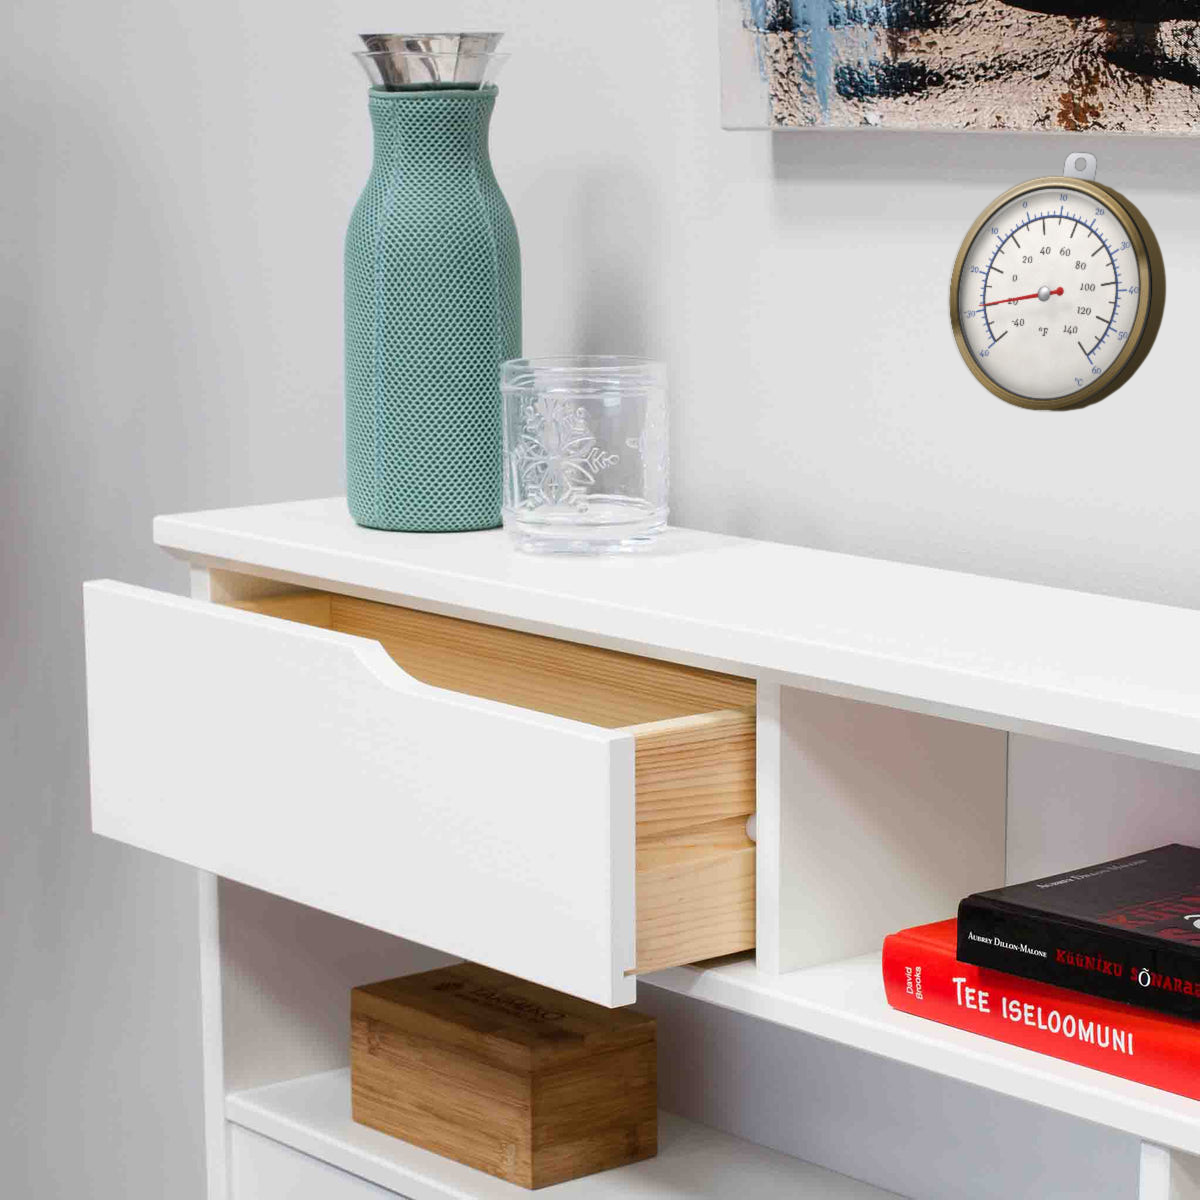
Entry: -20
